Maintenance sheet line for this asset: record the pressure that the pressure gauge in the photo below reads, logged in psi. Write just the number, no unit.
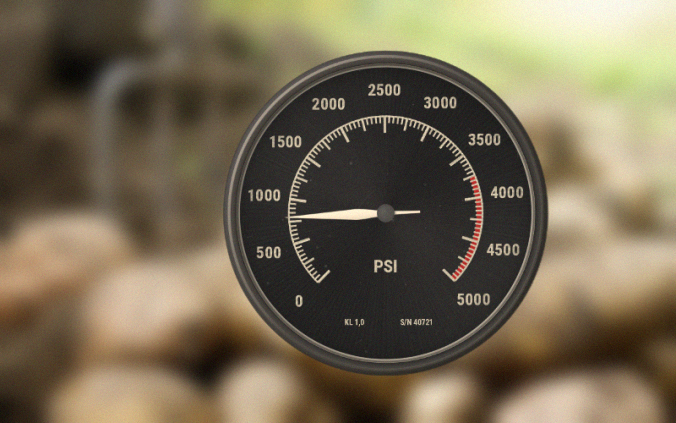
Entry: 800
